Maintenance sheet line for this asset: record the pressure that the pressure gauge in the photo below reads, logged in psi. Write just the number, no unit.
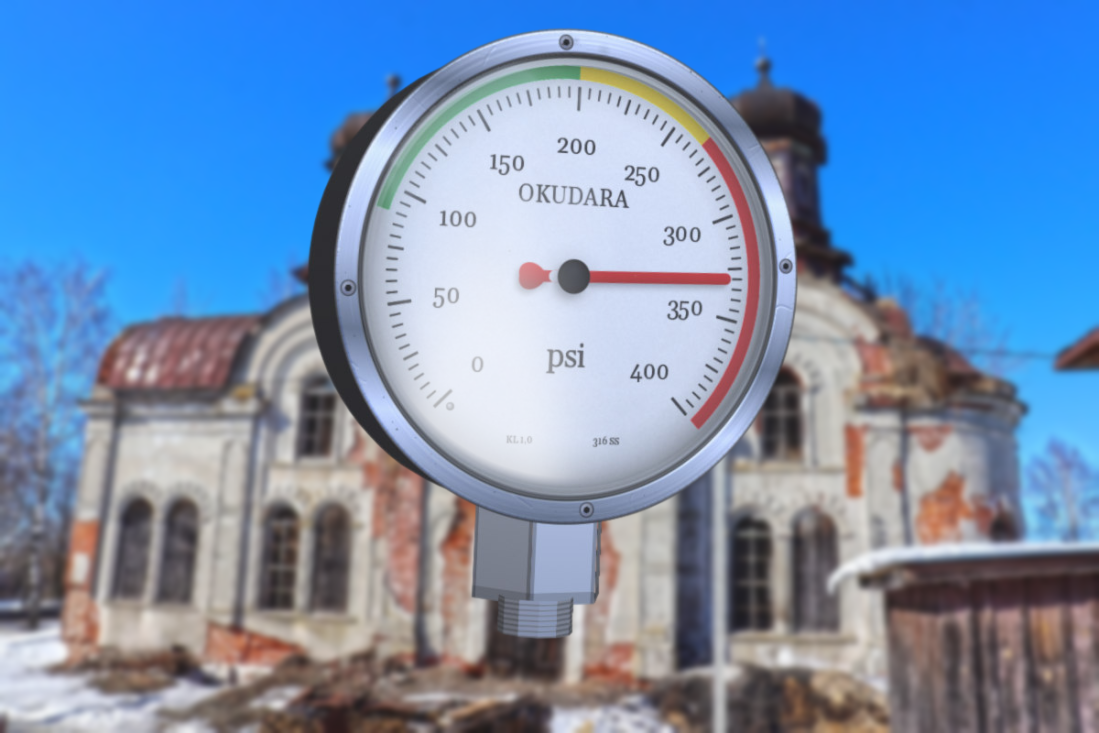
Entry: 330
